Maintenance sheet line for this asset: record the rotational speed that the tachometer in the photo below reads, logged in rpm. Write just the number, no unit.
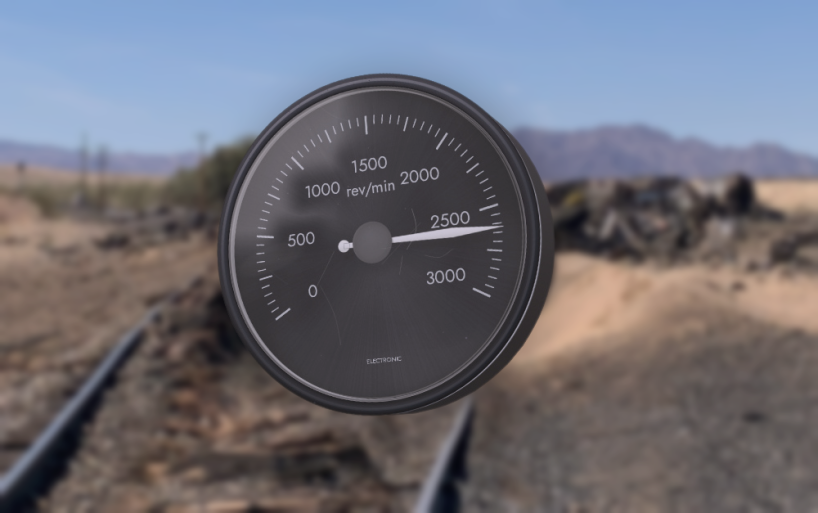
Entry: 2625
